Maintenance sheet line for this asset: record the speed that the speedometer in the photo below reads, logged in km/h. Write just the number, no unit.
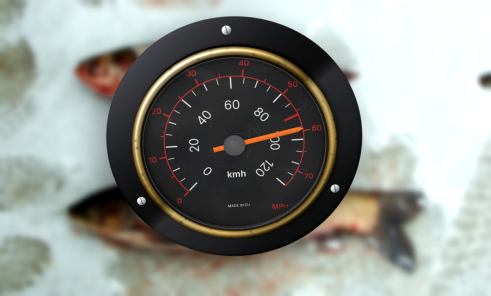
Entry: 95
